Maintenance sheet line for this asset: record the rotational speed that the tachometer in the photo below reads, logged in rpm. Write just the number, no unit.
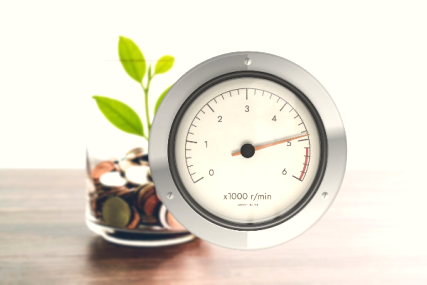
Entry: 4900
